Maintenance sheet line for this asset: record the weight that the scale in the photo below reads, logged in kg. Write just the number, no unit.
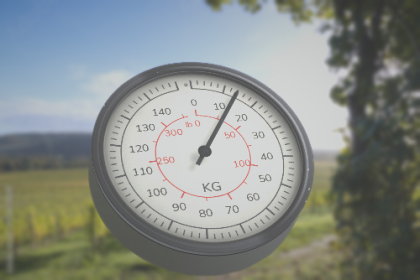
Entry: 14
